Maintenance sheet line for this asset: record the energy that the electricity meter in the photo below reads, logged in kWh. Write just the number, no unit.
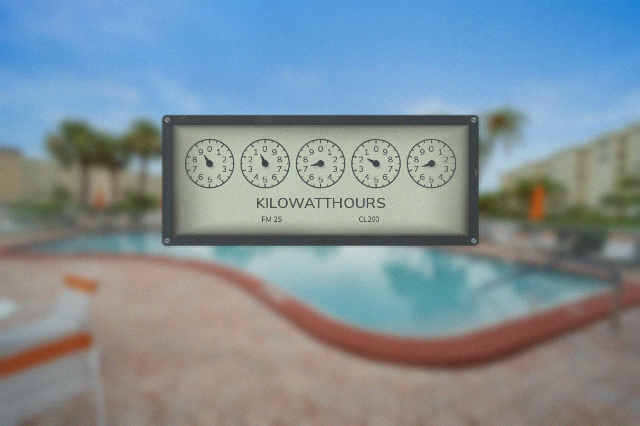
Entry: 90717
